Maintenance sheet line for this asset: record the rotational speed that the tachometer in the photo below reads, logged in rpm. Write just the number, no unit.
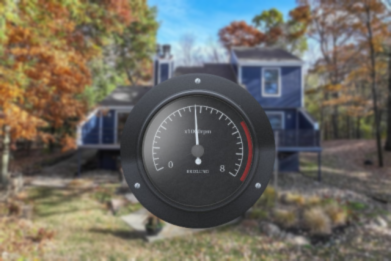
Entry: 3750
